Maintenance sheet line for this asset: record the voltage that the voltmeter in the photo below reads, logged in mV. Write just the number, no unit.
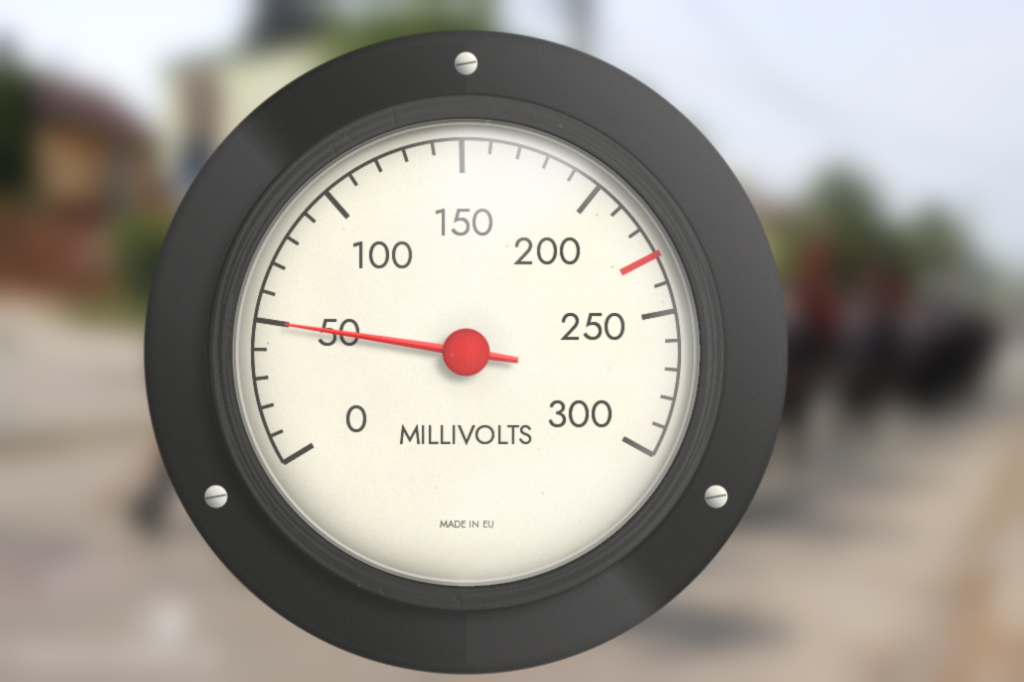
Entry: 50
